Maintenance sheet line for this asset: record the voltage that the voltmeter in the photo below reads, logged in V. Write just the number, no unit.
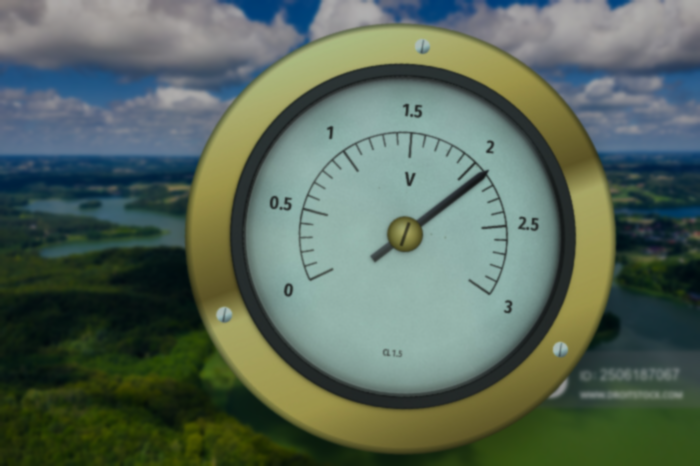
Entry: 2.1
